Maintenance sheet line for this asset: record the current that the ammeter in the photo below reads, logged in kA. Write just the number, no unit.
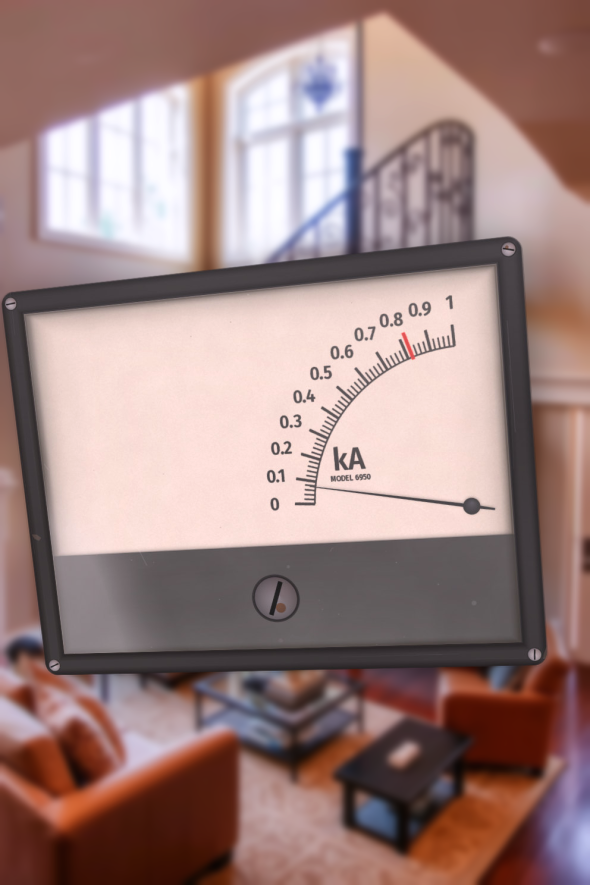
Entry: 0.08
